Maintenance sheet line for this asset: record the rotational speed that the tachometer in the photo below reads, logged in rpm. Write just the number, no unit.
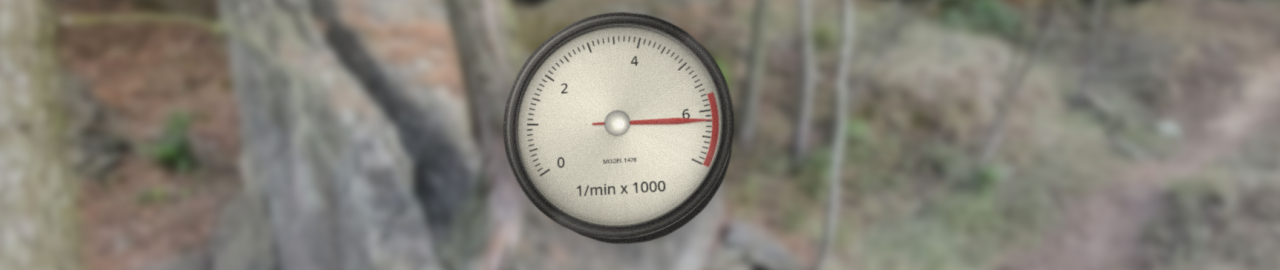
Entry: 6200
